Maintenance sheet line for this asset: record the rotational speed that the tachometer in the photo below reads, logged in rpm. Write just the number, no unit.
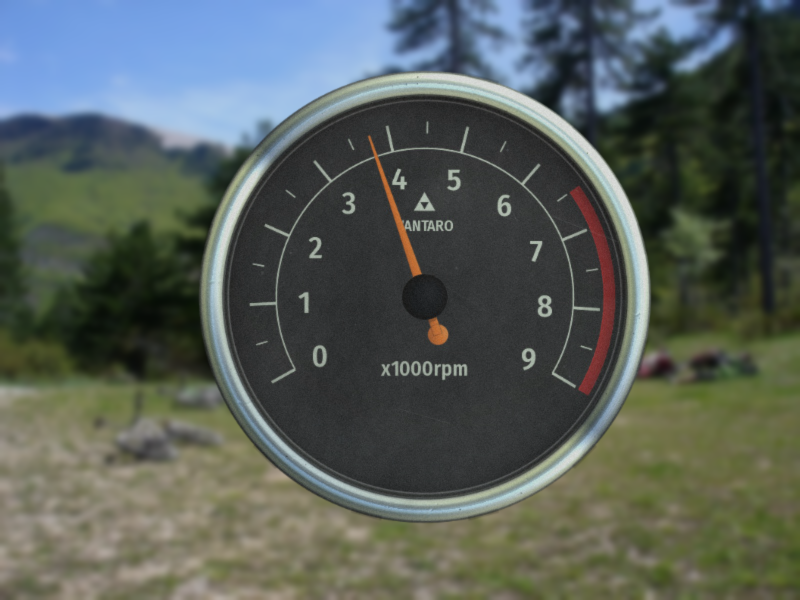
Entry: 3750
